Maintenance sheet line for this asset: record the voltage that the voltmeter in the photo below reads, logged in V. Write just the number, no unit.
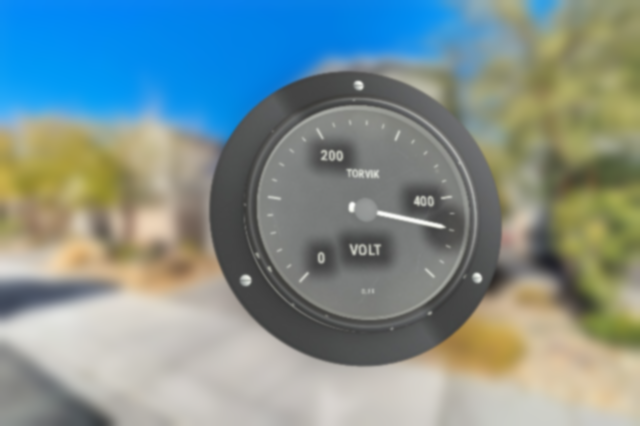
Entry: 440
